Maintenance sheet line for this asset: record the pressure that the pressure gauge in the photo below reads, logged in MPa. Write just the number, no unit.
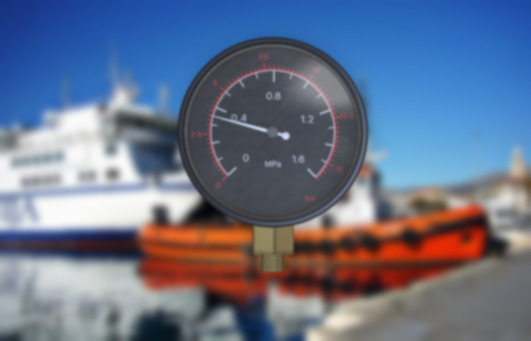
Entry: 0.35
